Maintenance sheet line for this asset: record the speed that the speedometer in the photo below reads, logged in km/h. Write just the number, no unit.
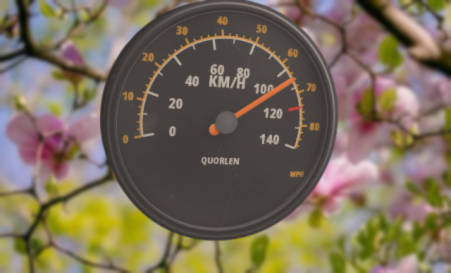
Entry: 105
